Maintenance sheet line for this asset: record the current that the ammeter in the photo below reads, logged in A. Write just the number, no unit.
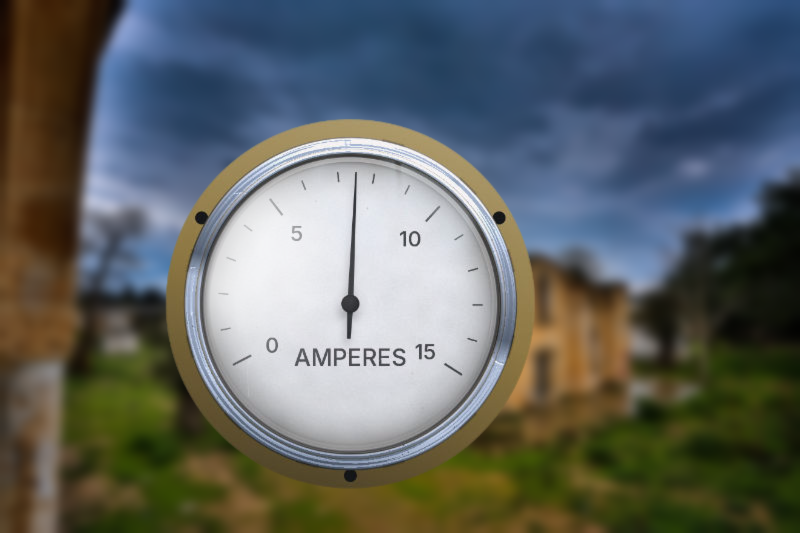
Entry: 7.5
